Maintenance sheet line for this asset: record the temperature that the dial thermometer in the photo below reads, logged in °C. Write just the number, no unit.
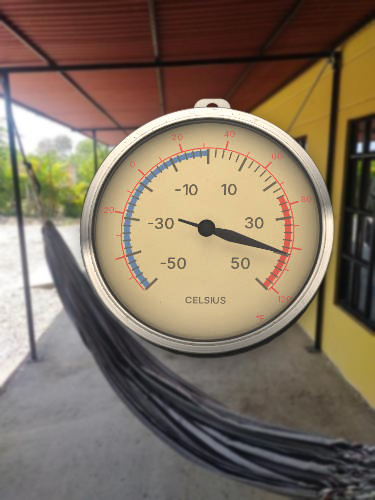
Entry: 40
